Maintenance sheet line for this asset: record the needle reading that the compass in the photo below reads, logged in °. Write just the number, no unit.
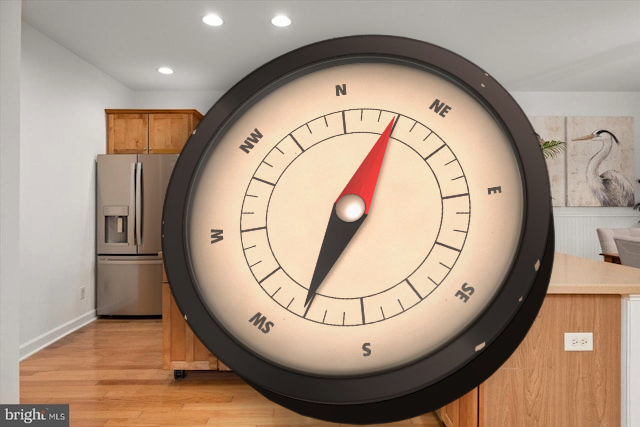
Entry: 30
